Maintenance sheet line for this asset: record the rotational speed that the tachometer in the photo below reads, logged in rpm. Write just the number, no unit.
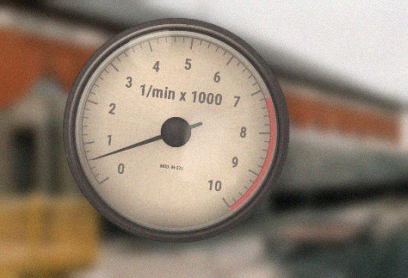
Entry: 600
